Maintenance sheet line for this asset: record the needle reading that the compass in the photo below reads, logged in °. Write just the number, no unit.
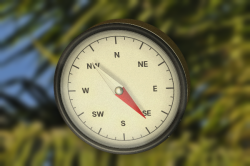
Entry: 140
